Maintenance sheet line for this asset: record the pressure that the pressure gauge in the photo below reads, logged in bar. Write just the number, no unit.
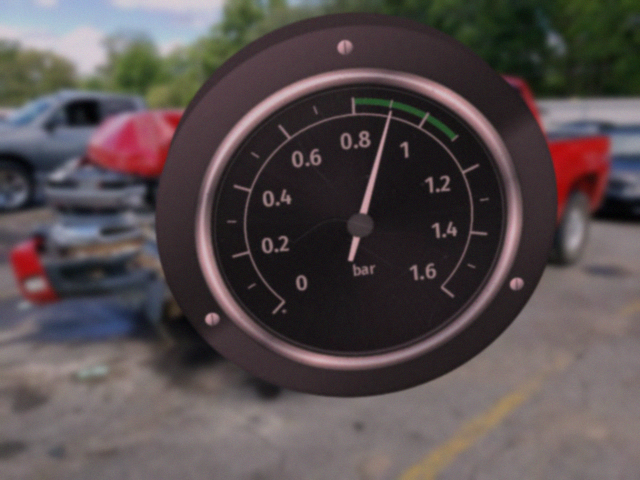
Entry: 0.9
